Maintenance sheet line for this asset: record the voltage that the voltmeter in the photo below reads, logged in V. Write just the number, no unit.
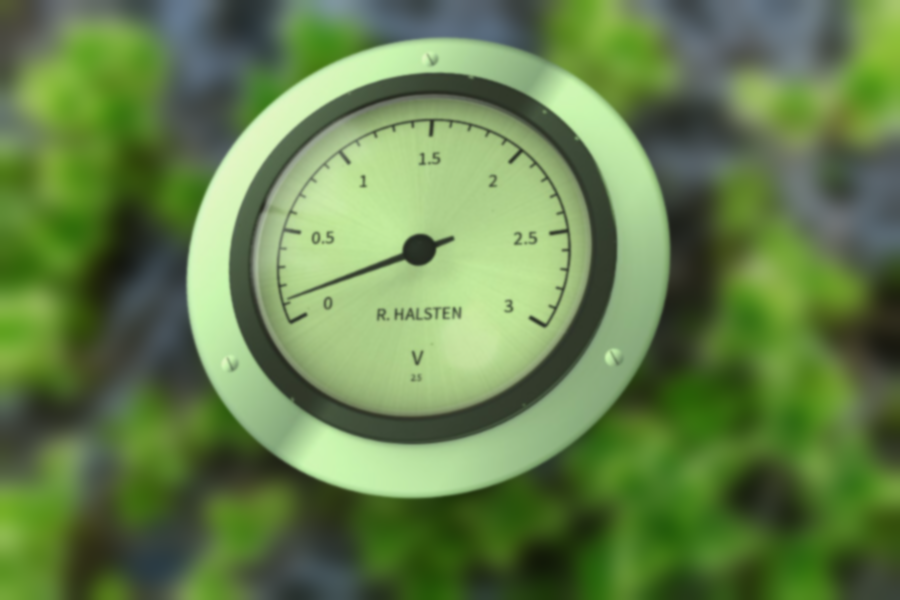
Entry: 0.1
